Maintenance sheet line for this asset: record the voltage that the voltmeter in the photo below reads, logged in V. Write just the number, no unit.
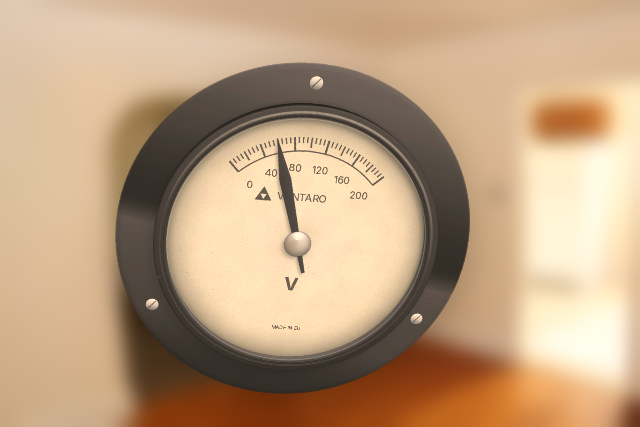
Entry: 60
